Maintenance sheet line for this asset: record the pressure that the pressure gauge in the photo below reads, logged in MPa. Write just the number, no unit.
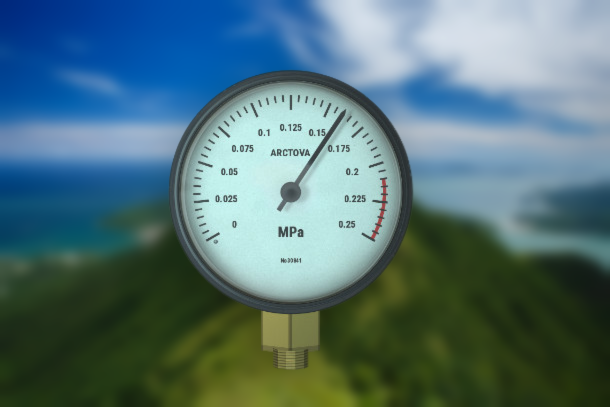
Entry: 0.16
